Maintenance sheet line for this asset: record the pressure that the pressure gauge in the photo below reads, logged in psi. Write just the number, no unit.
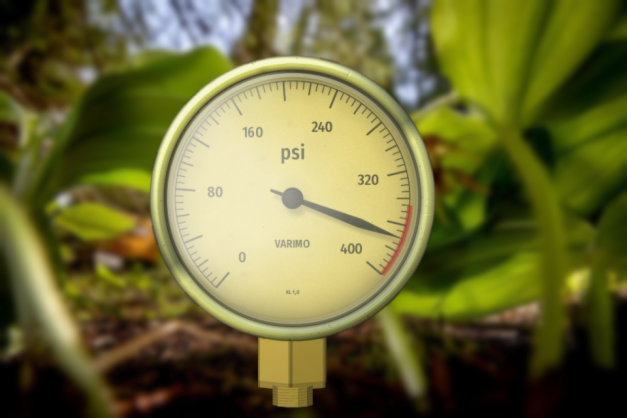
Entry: 370
